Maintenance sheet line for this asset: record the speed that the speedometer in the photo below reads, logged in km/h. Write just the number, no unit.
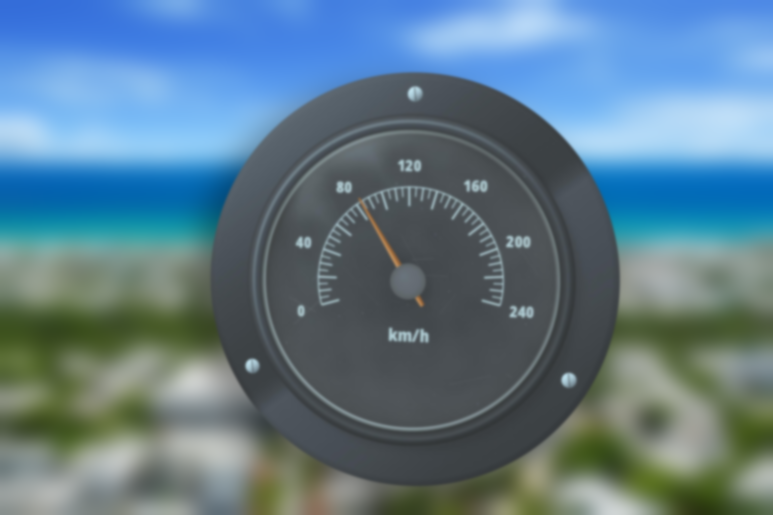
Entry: 85
